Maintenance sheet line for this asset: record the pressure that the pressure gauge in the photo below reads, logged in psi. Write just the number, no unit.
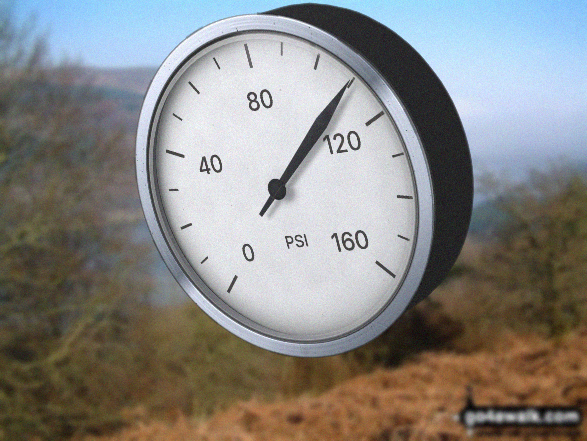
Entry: 110
